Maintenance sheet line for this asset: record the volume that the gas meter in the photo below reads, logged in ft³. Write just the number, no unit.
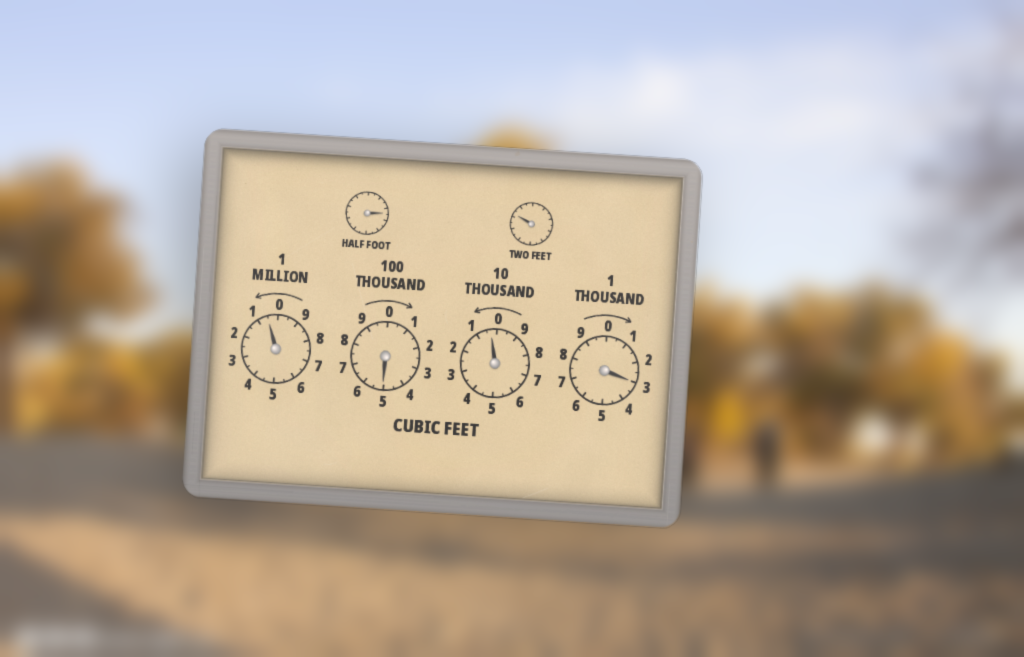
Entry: 50300
